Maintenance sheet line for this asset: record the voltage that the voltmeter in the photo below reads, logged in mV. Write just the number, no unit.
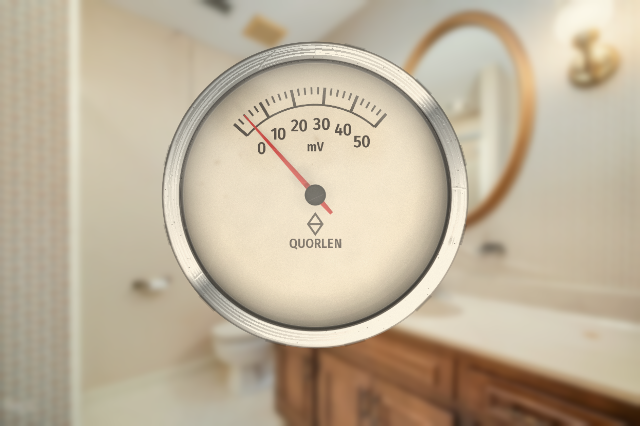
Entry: 4
